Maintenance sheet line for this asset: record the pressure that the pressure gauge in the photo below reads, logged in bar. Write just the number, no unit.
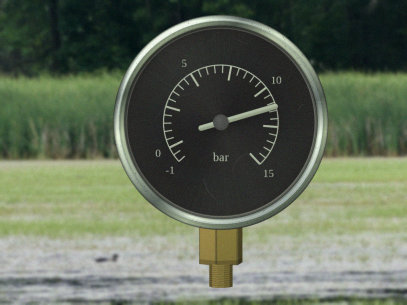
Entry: 11.25
